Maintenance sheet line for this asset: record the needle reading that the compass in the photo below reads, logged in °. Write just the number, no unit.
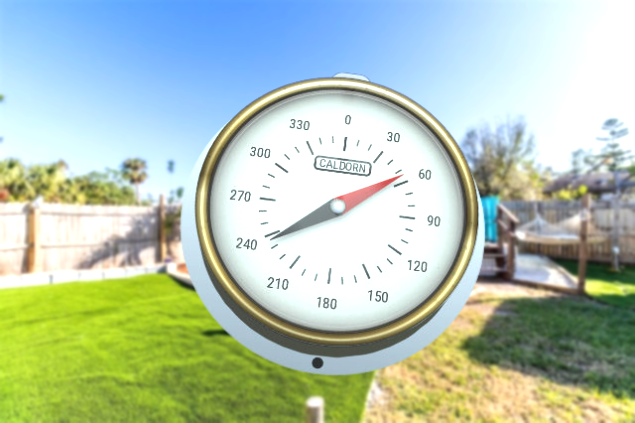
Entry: 55
